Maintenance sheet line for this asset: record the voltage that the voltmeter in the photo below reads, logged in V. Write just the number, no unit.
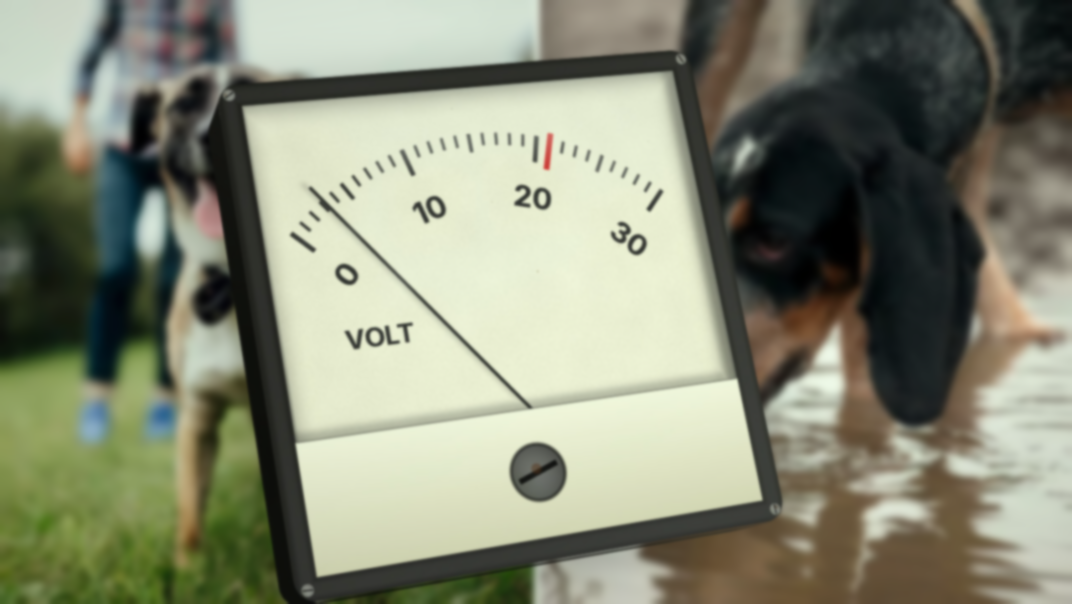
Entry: 3
